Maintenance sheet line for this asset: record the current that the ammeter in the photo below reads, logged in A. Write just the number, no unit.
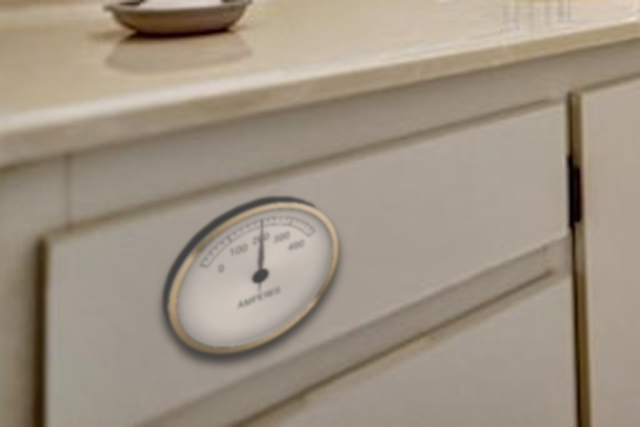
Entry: 200
